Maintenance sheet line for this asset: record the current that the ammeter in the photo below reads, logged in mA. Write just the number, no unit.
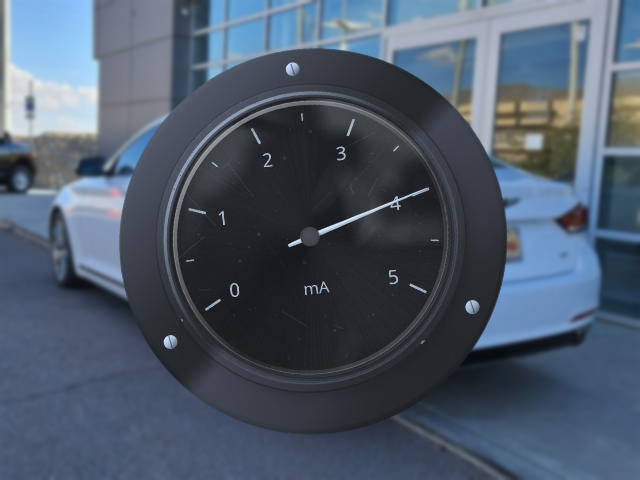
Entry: 4
